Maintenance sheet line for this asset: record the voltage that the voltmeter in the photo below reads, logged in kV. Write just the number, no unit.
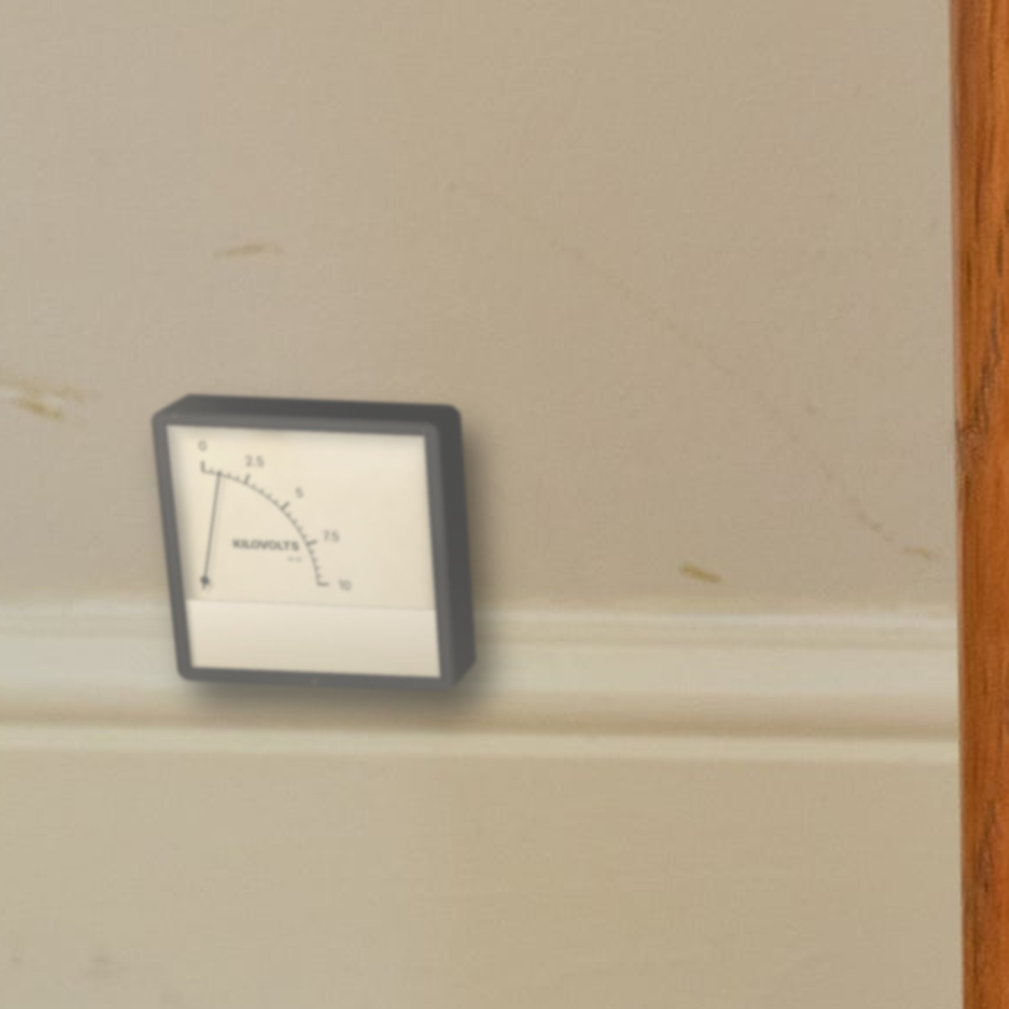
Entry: 1
